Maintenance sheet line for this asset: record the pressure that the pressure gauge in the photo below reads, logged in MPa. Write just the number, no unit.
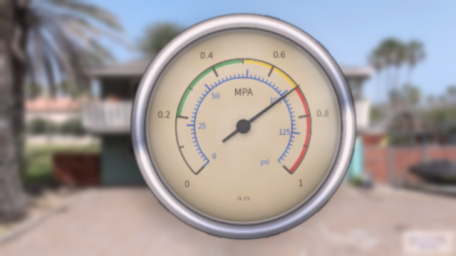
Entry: 0.7
